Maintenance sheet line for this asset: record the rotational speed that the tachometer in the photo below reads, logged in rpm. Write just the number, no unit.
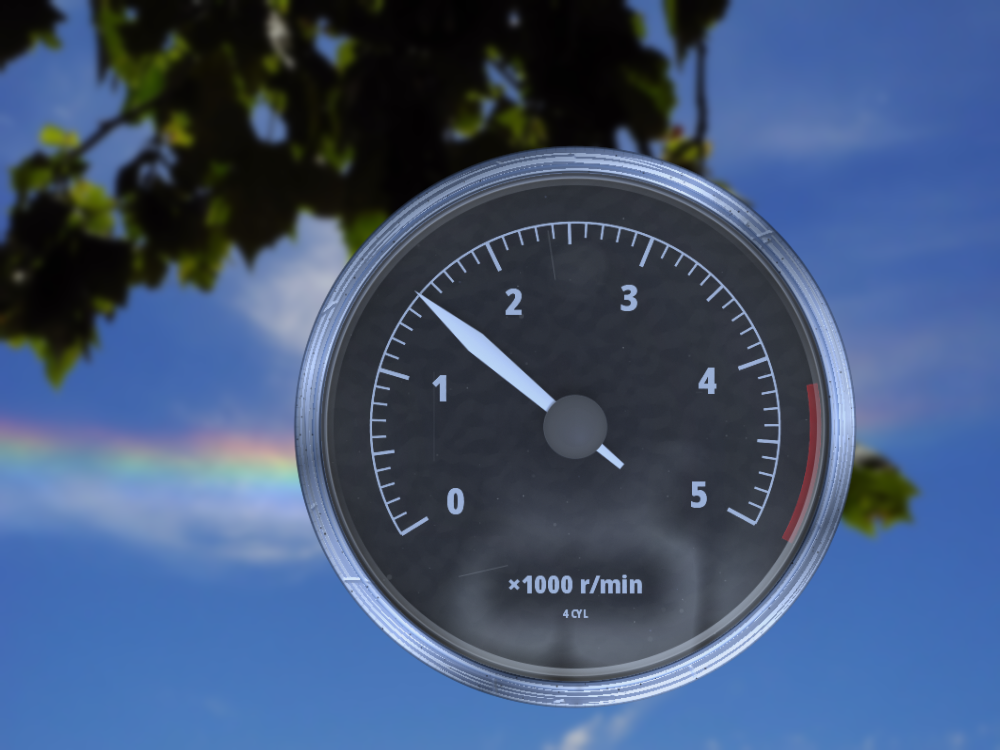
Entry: 1500
